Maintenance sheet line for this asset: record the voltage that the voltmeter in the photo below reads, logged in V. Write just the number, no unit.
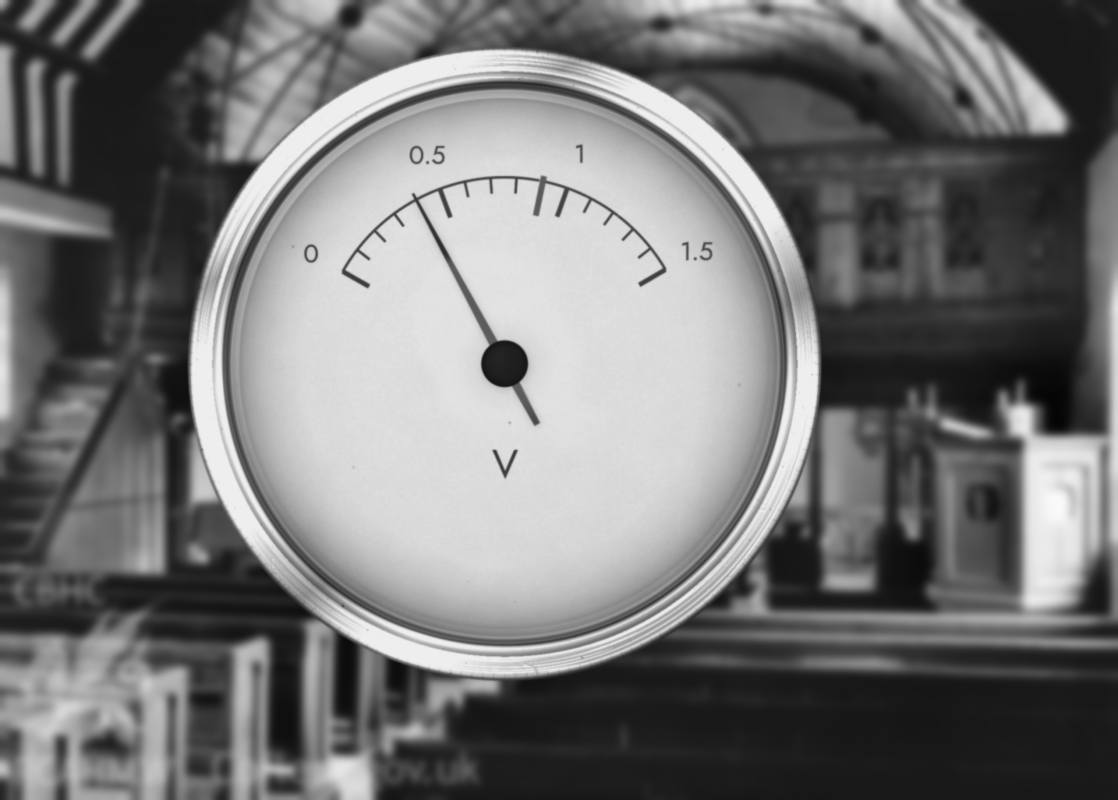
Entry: 0.4
